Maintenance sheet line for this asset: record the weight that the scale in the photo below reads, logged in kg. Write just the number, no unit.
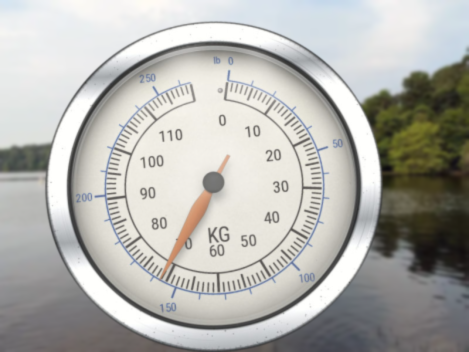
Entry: 71
